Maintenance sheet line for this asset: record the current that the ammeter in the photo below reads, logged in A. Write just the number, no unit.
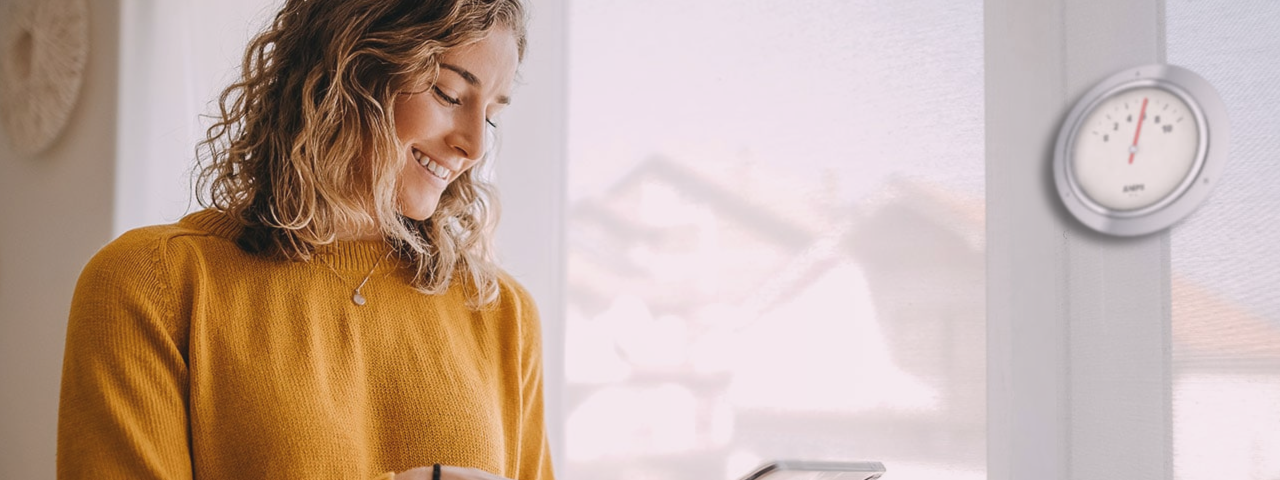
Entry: 6
